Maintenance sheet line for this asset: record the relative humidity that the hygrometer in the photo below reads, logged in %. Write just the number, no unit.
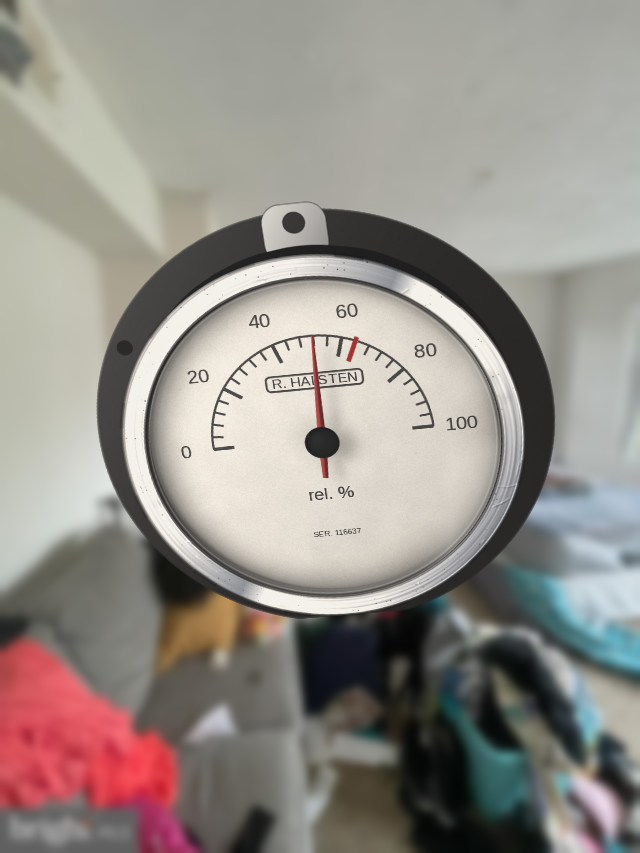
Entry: 52
